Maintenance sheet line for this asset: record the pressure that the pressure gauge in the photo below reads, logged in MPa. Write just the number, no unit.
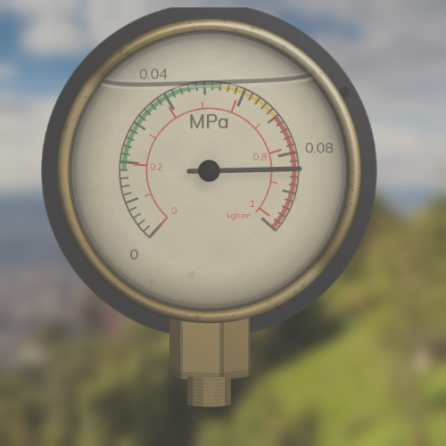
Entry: 0.084
